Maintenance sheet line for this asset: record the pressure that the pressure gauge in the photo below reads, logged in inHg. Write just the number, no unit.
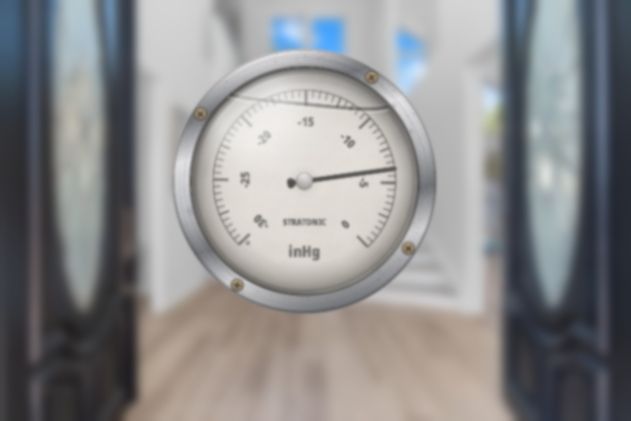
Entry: -6
